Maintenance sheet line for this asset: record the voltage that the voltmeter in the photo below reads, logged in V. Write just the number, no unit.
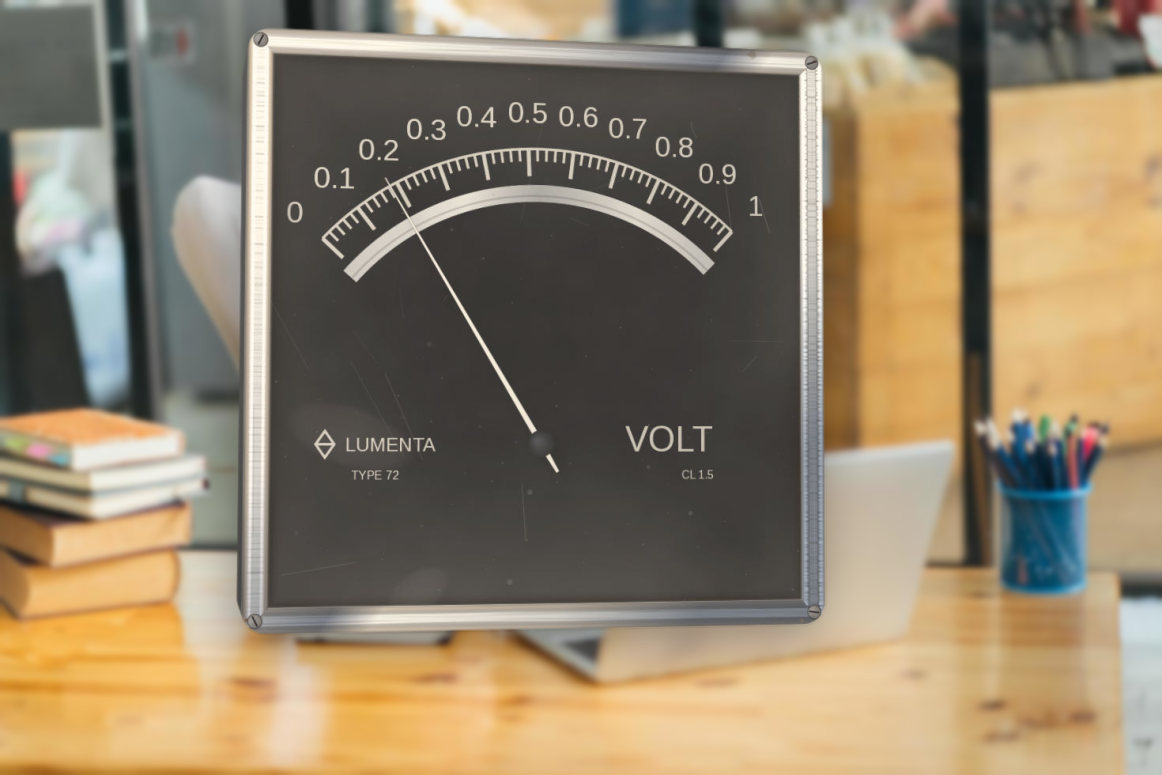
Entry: 0.18
